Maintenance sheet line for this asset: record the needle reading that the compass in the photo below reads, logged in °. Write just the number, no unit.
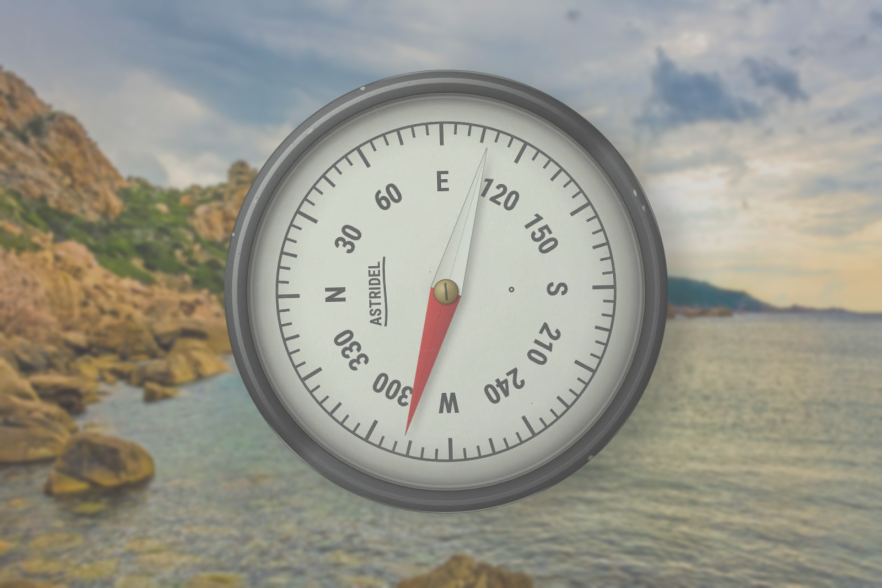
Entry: 287.5
